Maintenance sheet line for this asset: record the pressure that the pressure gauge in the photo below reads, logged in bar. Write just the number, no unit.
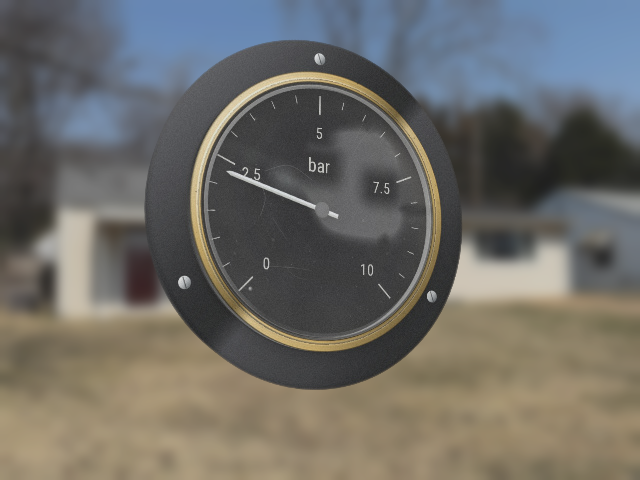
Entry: 2.25
